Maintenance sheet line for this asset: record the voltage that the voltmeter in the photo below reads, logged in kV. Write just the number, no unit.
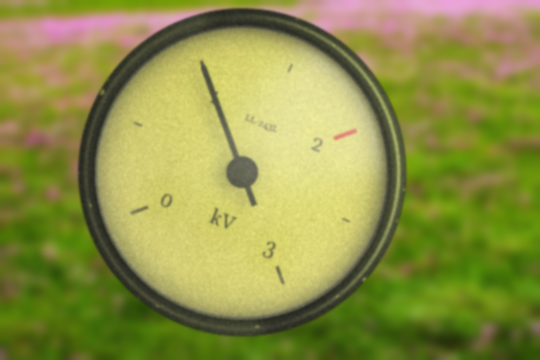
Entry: 1
